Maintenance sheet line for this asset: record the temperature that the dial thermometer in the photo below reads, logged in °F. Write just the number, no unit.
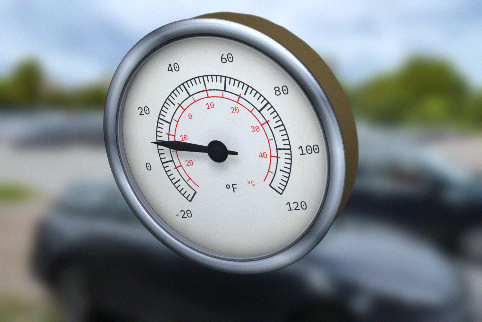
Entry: 10
